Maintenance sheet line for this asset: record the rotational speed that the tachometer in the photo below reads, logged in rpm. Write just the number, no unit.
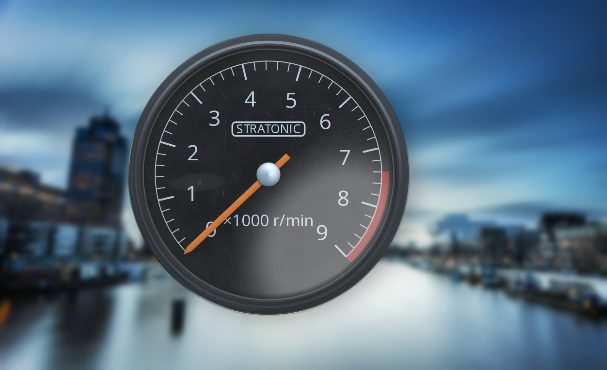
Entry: 0
